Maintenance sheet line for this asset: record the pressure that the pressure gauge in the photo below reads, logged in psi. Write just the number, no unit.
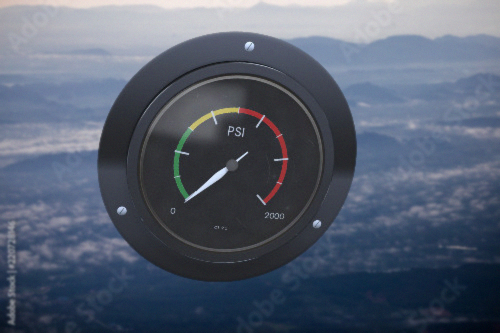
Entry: 0
